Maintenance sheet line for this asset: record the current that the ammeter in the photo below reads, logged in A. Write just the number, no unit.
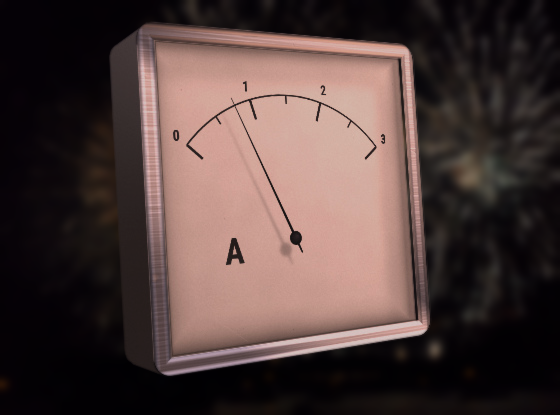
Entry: 0.75
